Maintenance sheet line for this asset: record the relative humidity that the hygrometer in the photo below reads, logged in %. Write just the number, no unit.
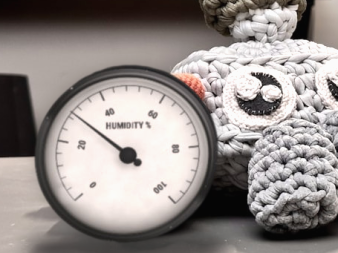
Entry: 30
